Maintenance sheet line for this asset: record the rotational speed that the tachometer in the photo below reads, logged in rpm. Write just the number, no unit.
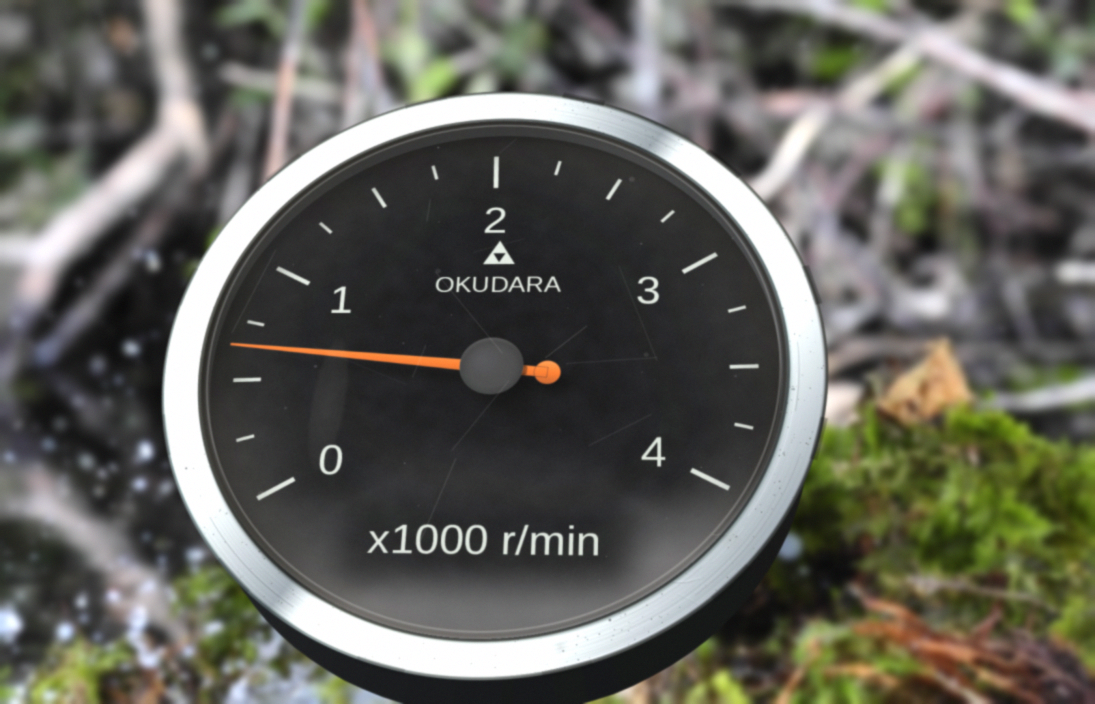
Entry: 625
